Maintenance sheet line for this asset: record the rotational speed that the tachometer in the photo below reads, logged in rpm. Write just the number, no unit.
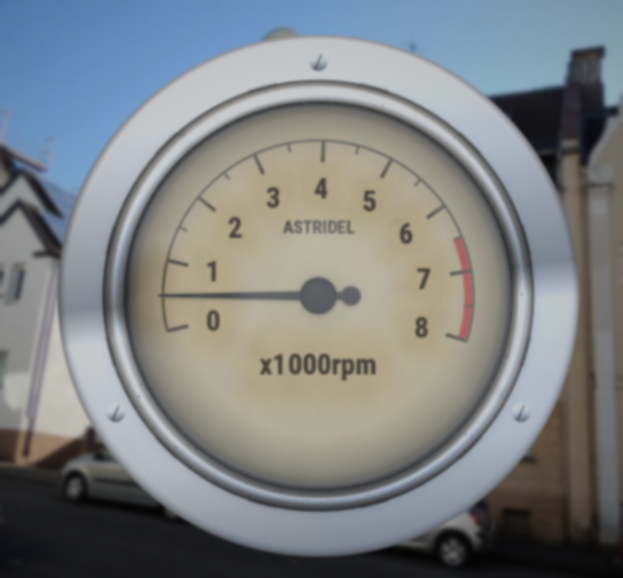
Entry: 500
